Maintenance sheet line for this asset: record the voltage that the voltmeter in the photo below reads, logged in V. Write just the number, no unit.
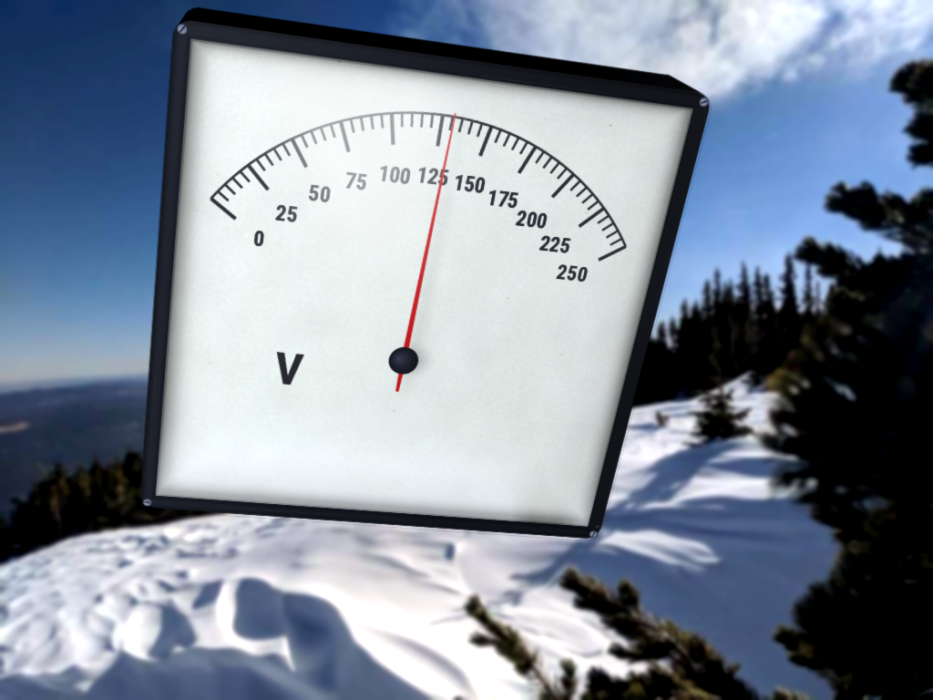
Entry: 130
